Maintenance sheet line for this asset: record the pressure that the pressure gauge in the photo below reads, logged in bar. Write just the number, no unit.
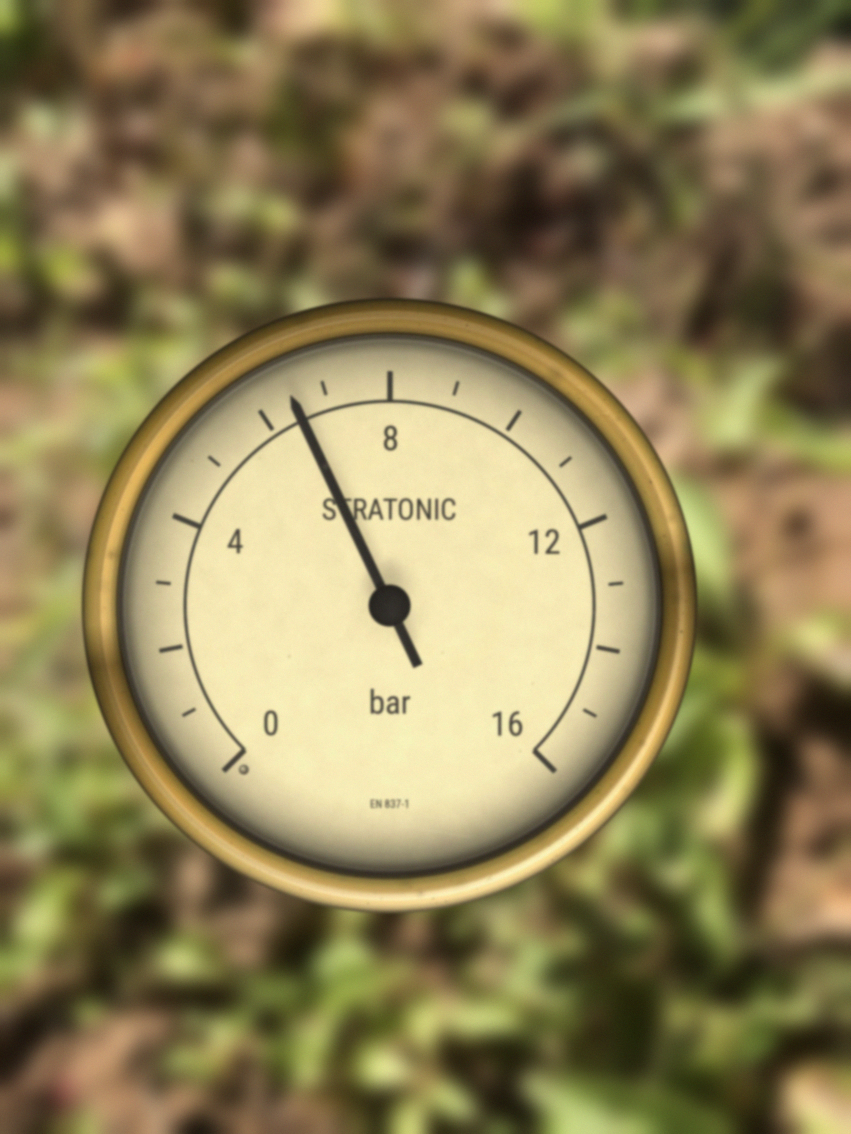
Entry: 6.5
